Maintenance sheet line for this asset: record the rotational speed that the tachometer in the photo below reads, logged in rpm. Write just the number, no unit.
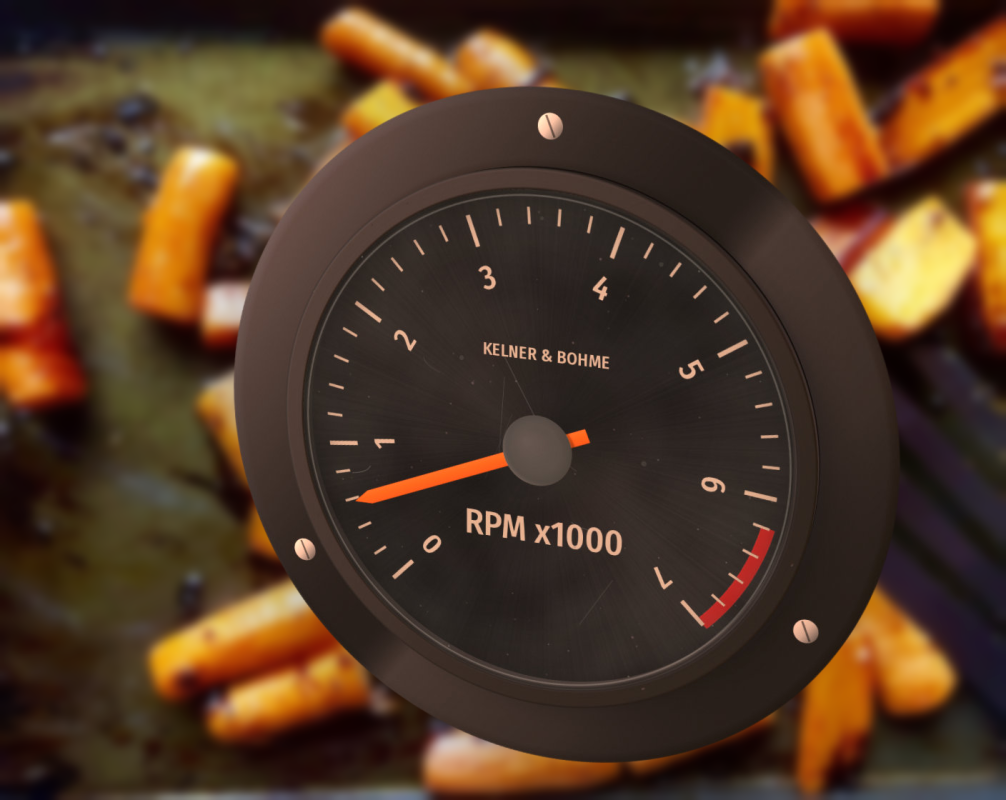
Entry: 600
